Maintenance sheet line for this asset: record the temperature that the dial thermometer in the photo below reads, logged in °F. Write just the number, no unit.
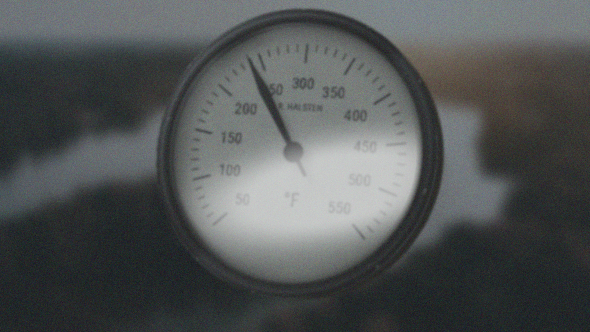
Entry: 240
